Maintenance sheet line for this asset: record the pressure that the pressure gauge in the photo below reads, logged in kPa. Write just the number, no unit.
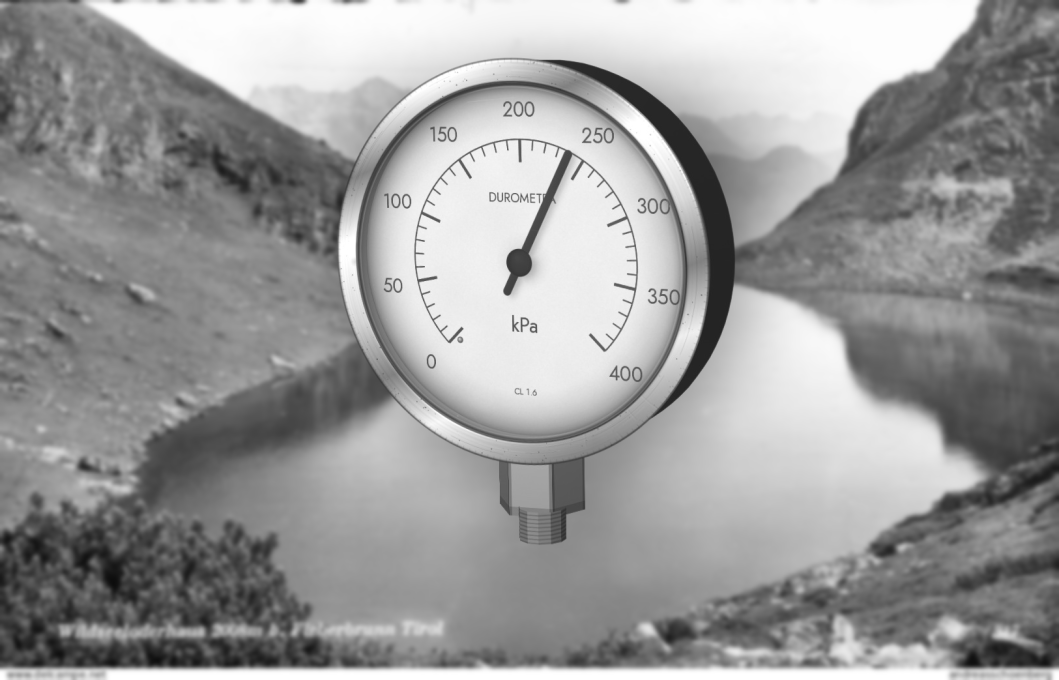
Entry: 240
